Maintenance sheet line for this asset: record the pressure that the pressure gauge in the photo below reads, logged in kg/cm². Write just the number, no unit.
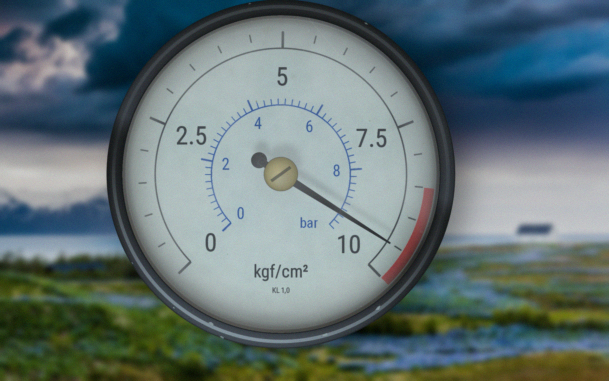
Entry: 9.5
